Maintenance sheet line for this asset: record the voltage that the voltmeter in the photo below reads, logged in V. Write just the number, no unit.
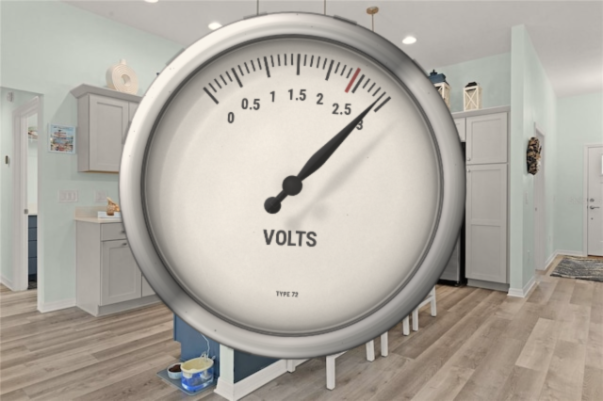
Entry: 2.9
